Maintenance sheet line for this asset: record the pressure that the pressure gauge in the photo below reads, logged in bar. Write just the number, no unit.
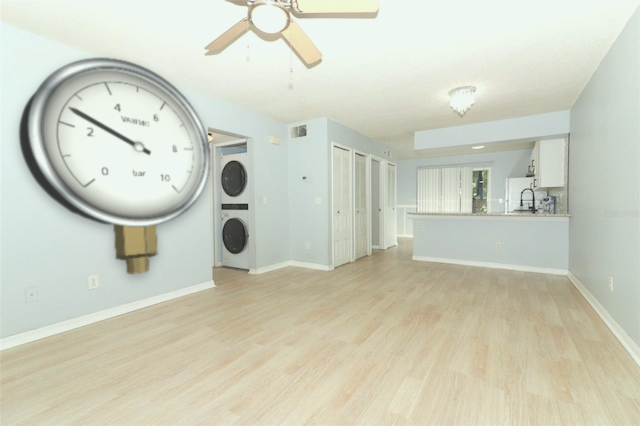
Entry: 2.5
